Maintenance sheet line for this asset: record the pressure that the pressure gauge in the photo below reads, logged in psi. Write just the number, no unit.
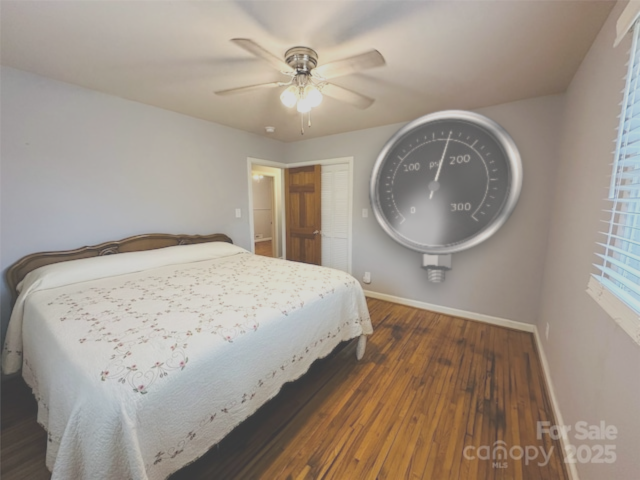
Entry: 170
